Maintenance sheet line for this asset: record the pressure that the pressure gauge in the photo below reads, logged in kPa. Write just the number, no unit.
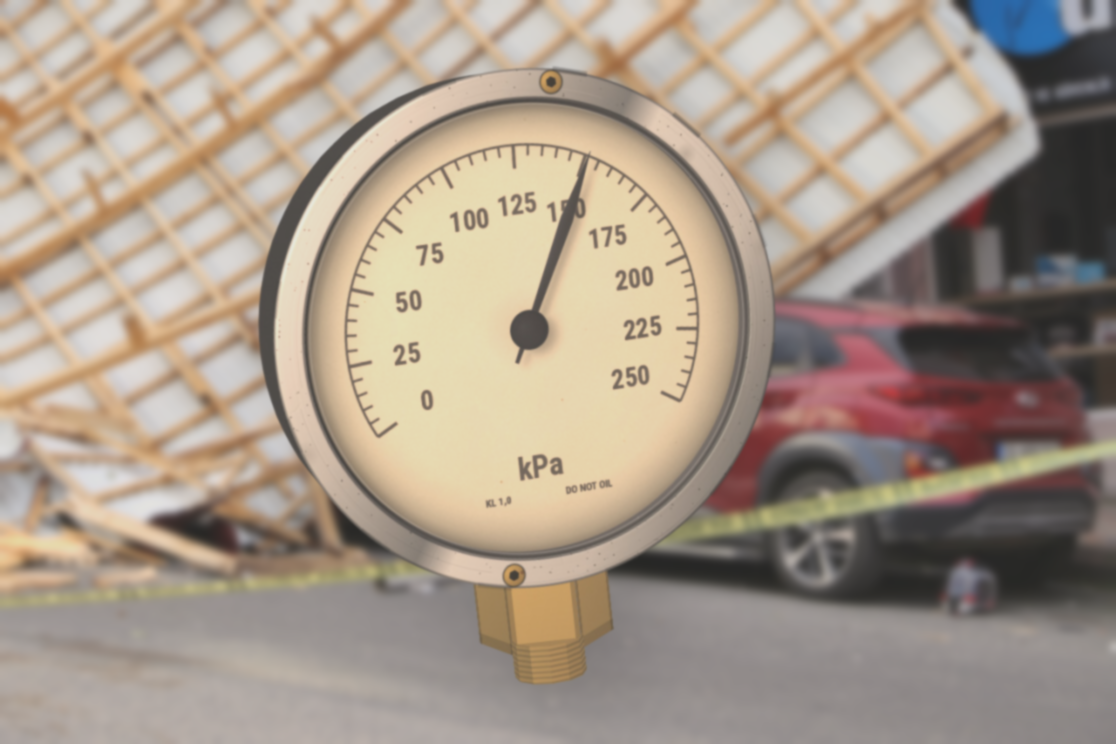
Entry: 150
